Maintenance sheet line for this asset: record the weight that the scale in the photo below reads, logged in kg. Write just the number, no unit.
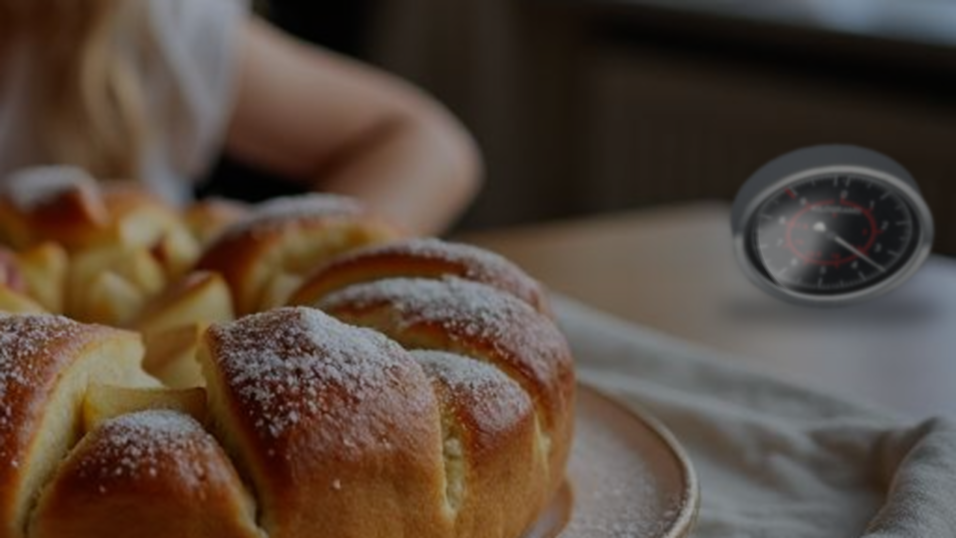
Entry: 3.5
